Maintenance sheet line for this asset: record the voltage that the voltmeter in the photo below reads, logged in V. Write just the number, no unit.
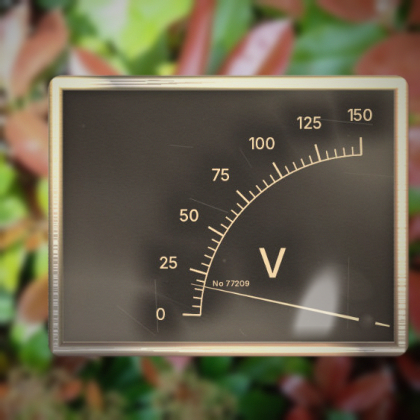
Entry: 17.5
